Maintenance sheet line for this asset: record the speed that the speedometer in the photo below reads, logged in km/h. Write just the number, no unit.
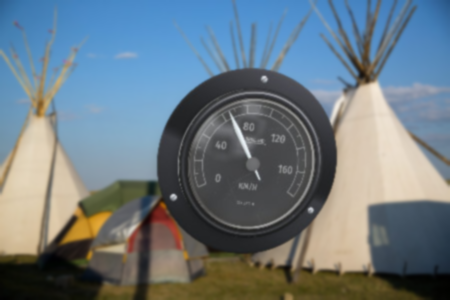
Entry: 65
